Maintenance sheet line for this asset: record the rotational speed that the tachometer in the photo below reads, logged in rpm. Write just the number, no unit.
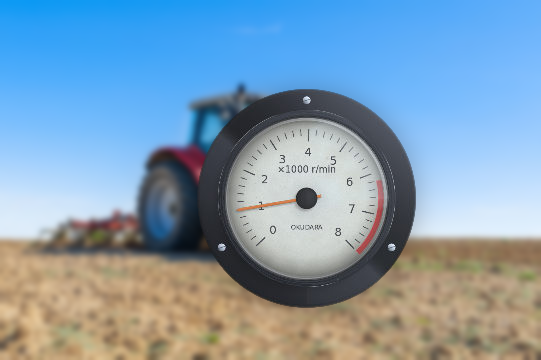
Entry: 1000
